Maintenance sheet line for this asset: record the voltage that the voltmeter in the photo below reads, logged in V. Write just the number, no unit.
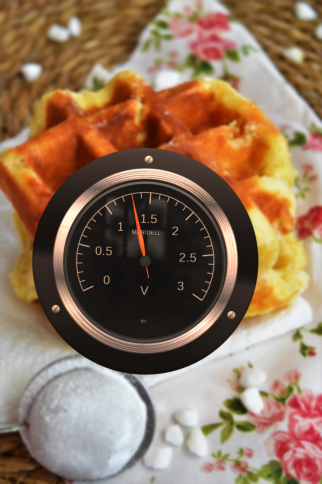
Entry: 1.3
